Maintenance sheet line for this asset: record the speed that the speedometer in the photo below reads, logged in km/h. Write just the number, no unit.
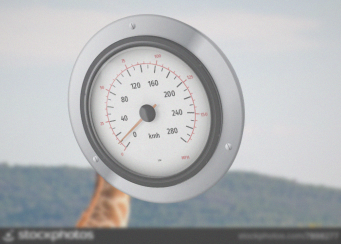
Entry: 10
